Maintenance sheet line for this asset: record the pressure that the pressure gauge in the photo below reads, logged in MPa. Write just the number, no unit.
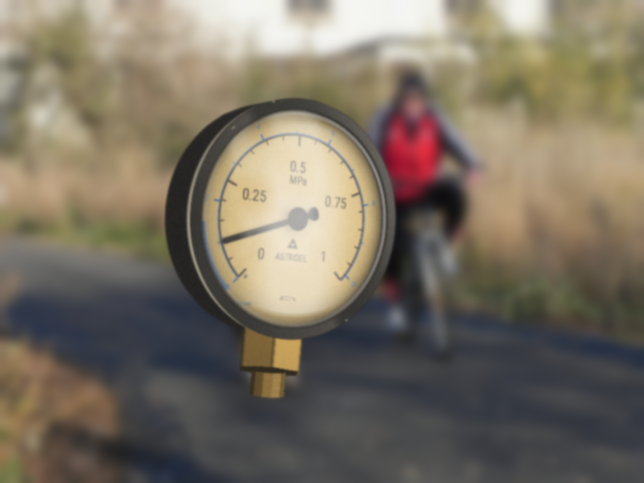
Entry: 0.1
